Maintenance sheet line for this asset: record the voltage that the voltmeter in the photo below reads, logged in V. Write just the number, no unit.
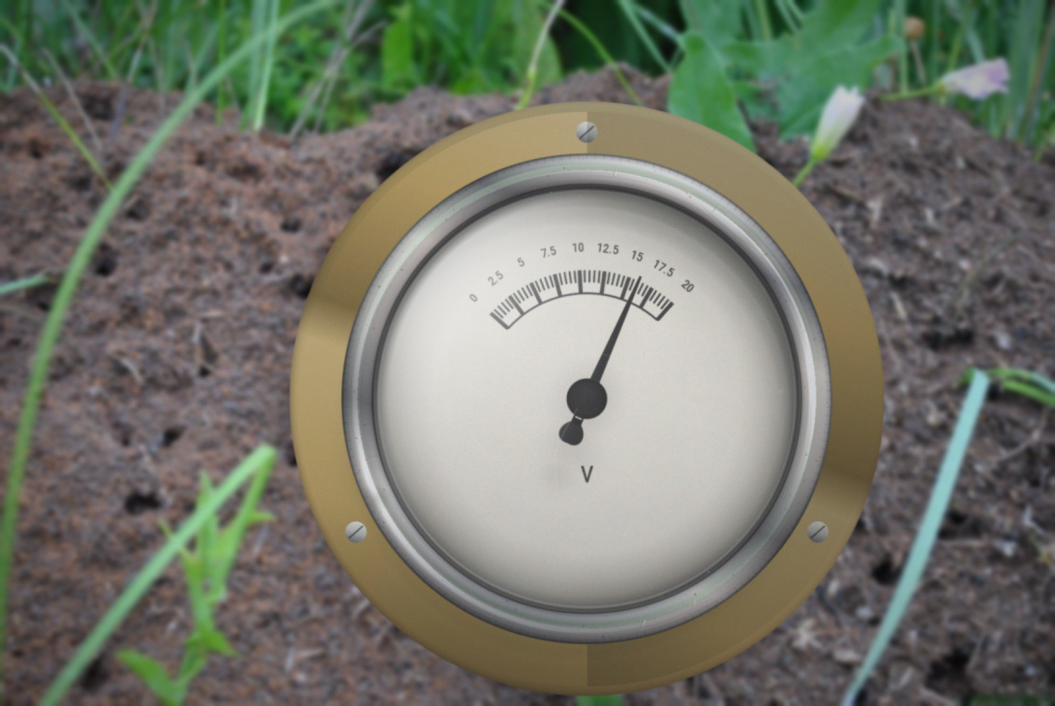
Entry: 16
